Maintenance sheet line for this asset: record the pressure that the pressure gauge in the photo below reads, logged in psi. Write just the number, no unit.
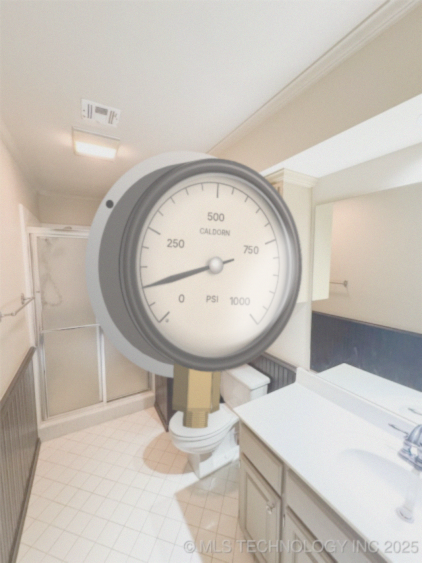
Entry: 100
